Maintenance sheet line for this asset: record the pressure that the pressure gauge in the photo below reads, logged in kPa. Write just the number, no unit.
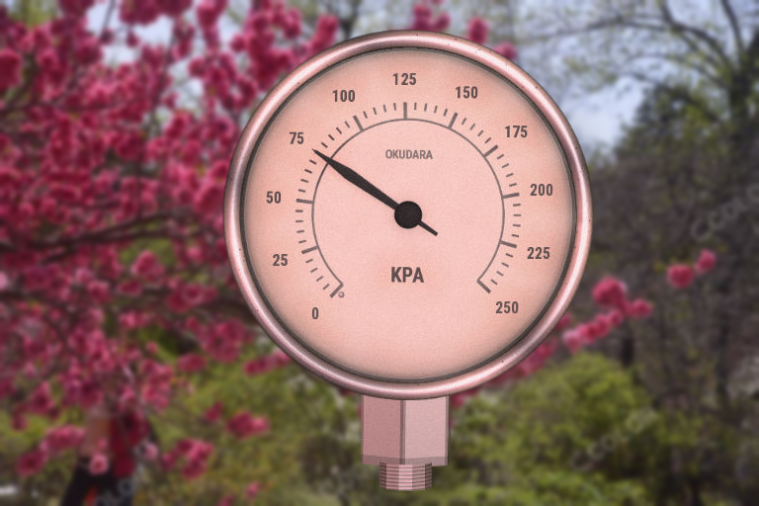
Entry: 75
